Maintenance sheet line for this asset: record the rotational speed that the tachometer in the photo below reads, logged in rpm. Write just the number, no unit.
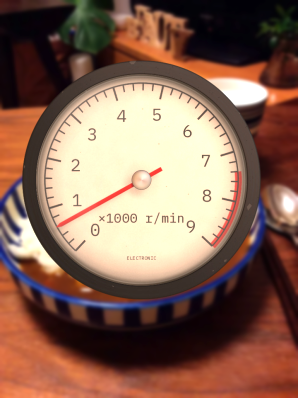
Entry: 600
